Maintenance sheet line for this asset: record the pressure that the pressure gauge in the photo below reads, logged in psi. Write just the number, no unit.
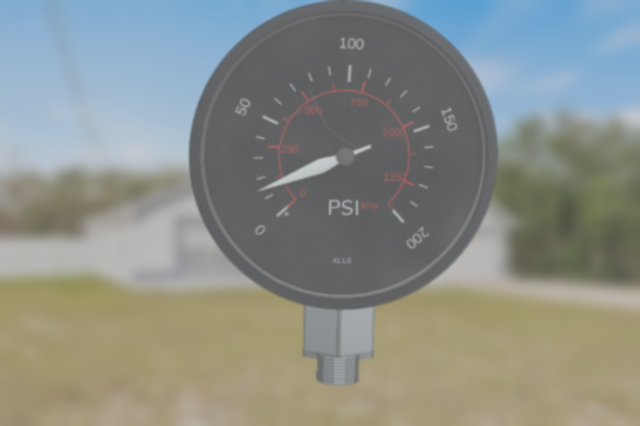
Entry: 15
